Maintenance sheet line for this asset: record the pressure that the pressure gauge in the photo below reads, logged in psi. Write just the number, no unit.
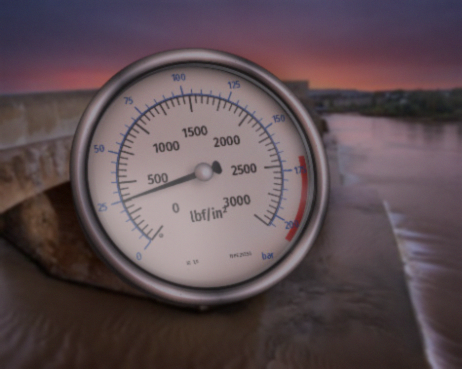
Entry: 350
